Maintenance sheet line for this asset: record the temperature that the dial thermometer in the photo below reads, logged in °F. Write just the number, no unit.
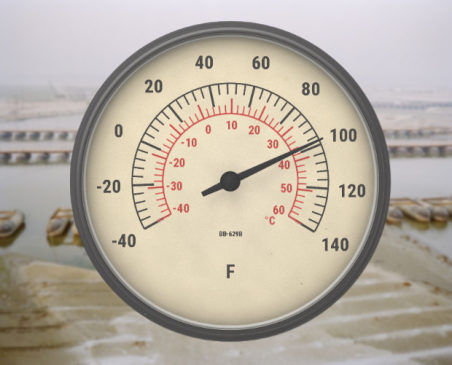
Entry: 98
